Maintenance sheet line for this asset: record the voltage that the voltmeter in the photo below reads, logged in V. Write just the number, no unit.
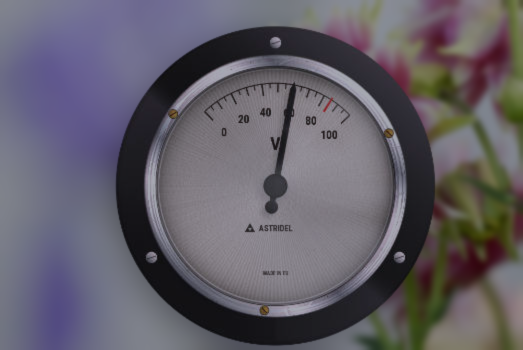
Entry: 60
